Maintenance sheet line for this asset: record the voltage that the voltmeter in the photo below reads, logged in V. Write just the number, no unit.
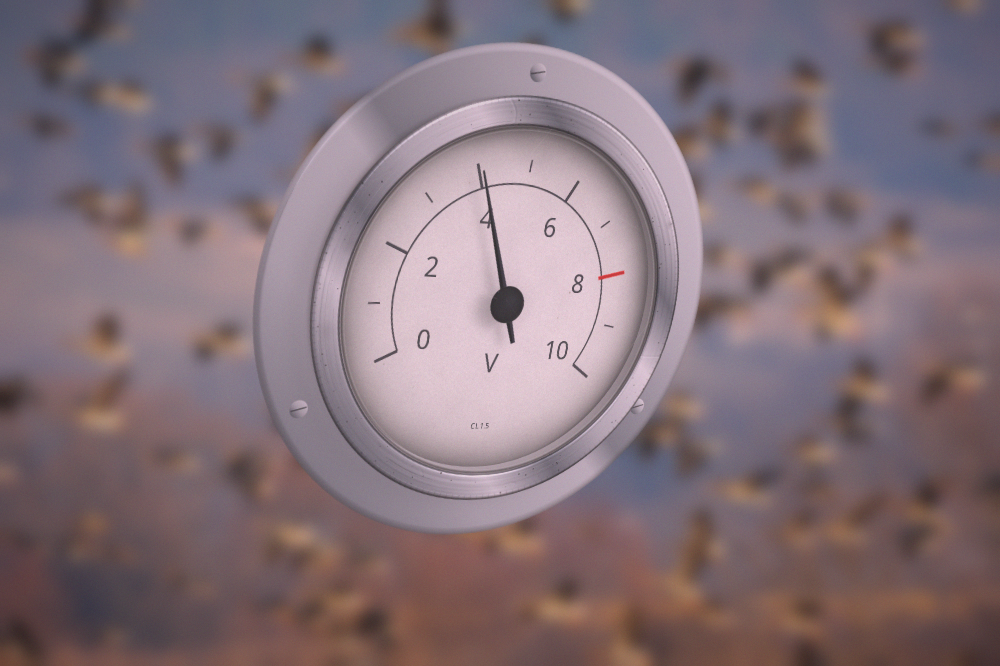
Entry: 4
